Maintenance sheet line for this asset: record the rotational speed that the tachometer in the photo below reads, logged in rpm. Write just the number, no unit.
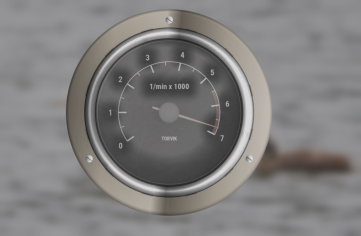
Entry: 6750
